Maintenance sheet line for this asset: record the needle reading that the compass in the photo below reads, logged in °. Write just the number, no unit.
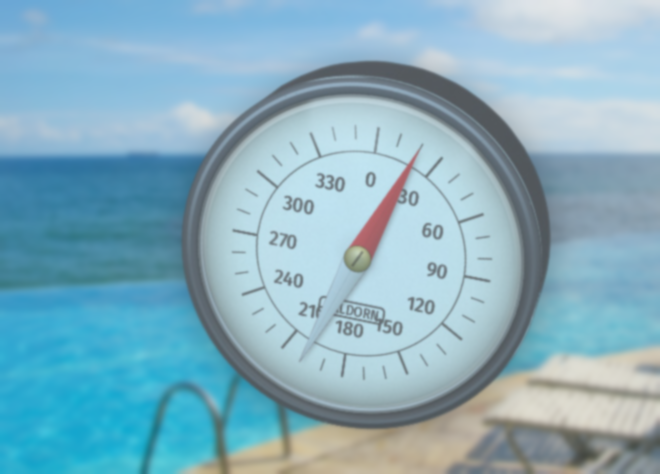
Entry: 20
